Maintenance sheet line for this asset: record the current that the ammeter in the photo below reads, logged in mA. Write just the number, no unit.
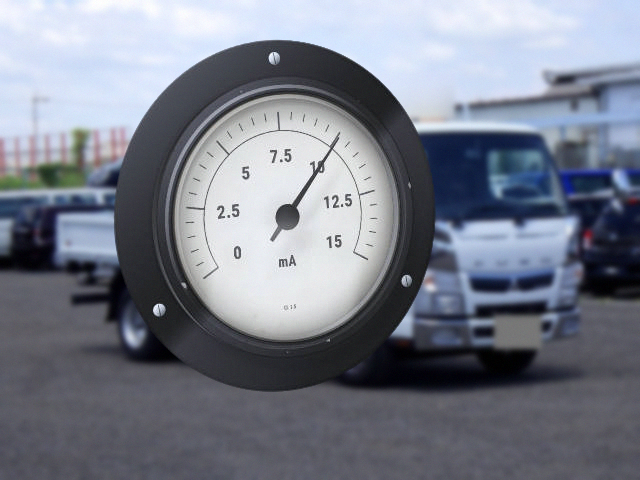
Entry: 10
